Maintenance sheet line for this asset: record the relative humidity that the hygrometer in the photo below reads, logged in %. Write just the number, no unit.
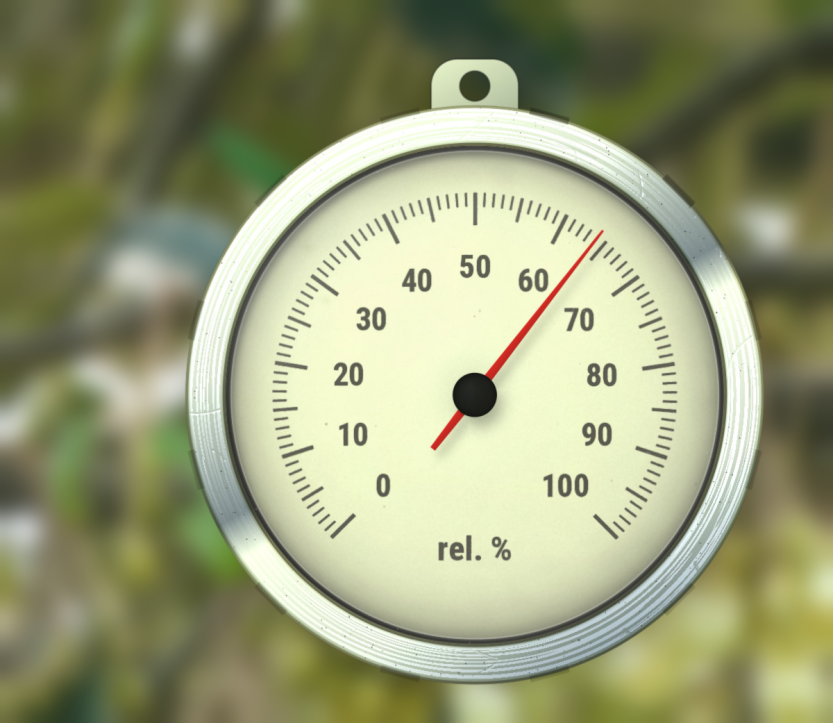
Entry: 64
